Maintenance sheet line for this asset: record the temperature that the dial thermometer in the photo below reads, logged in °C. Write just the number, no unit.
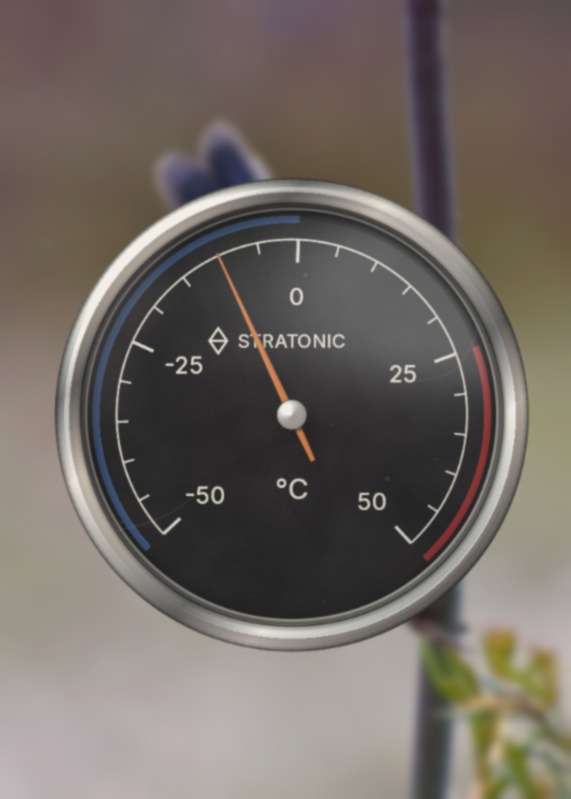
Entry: -10
